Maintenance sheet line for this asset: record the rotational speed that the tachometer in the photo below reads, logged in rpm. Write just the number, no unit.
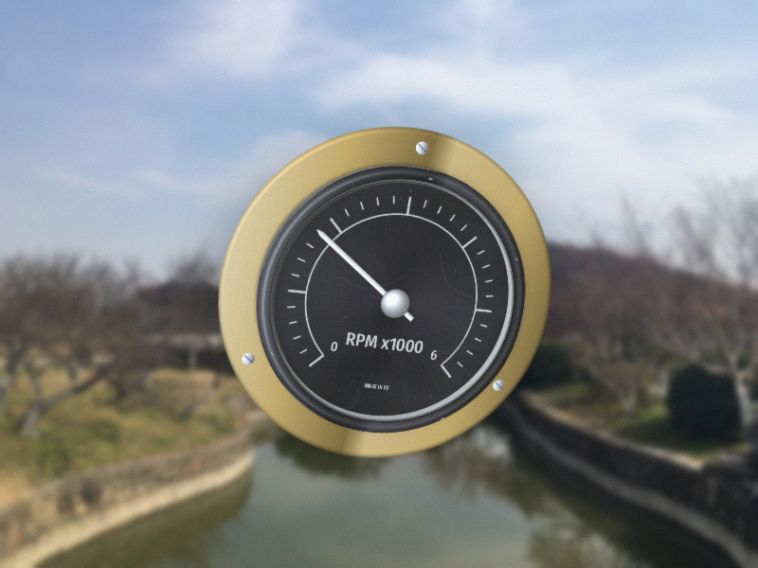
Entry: 1800
